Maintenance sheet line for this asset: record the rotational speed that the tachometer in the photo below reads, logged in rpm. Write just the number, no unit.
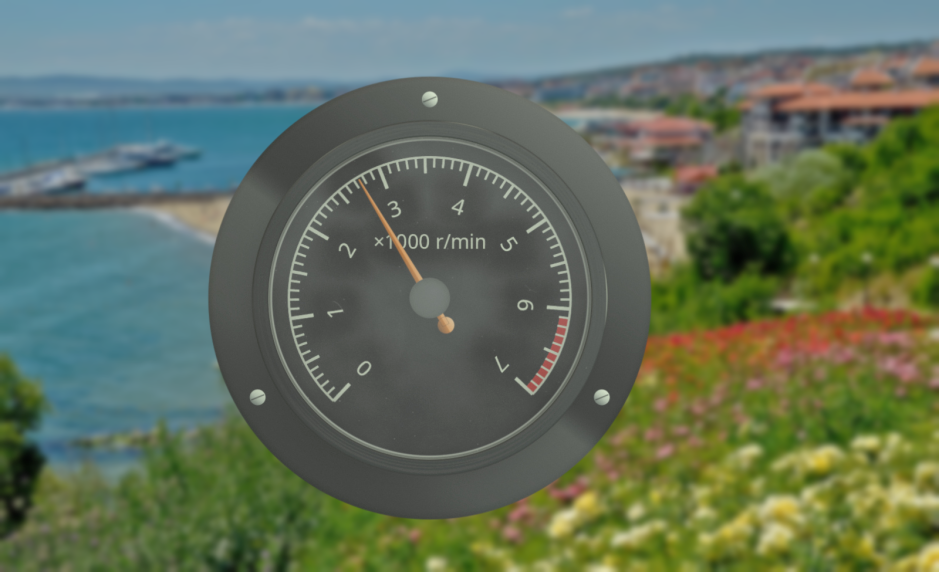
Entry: 2750
